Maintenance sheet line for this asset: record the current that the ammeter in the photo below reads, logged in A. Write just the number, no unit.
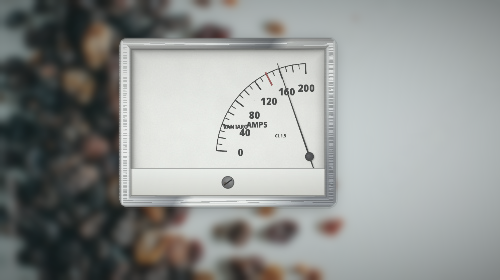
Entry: 160
